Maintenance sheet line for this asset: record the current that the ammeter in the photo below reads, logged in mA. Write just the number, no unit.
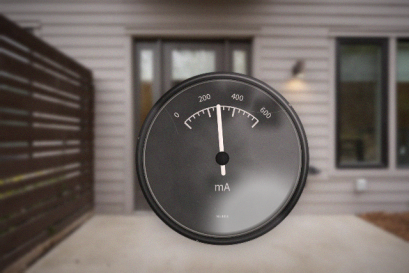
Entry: 280
